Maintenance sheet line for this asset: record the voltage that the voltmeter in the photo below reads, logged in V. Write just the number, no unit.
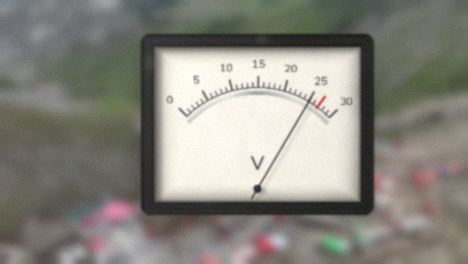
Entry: 25
